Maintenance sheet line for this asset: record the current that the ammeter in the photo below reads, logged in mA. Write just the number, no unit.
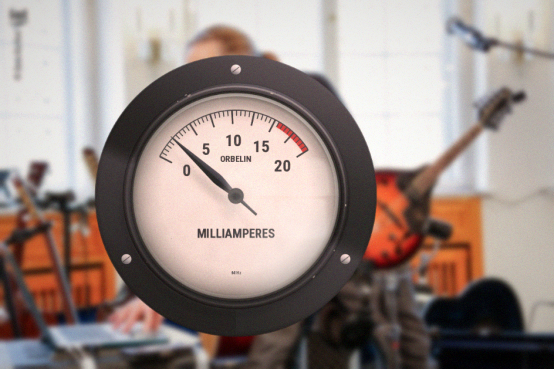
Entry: 2.5
